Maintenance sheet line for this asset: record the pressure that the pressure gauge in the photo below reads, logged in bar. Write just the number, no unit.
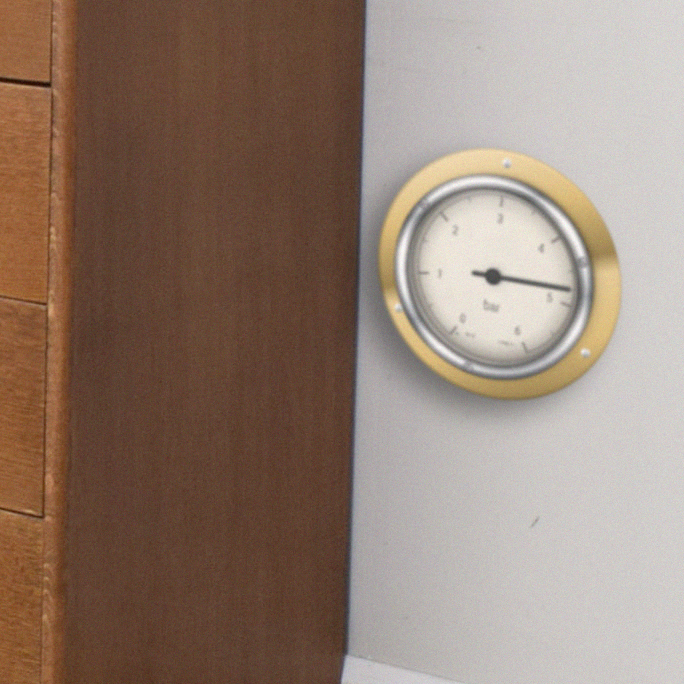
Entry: 4.75
